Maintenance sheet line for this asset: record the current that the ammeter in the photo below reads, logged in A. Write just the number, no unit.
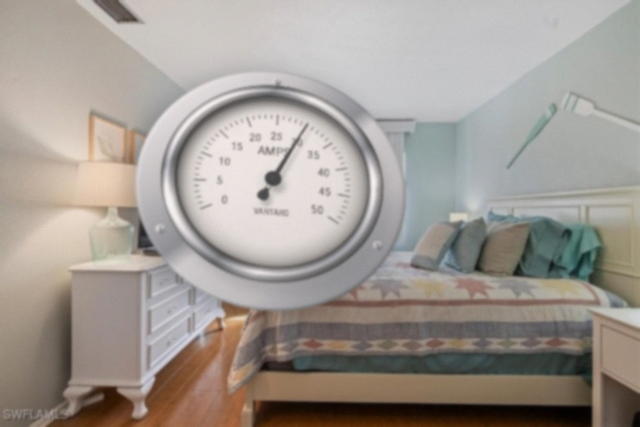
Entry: 30
